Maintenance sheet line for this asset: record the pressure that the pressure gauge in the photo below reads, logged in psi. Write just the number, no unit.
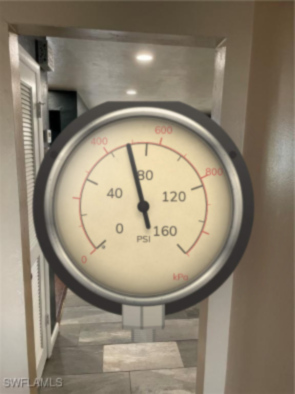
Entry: 70
